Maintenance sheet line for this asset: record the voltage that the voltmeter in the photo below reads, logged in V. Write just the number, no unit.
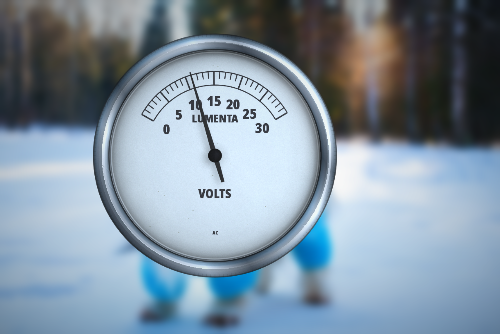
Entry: 11
